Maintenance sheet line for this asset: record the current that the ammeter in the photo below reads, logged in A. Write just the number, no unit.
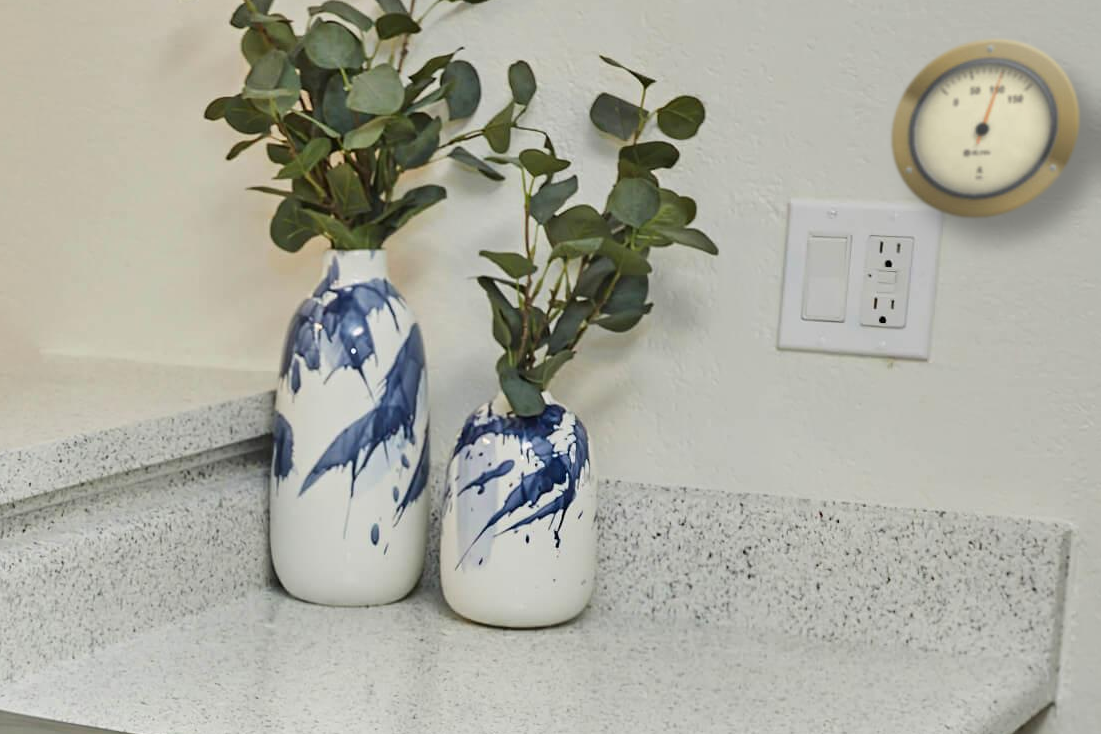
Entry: 100
